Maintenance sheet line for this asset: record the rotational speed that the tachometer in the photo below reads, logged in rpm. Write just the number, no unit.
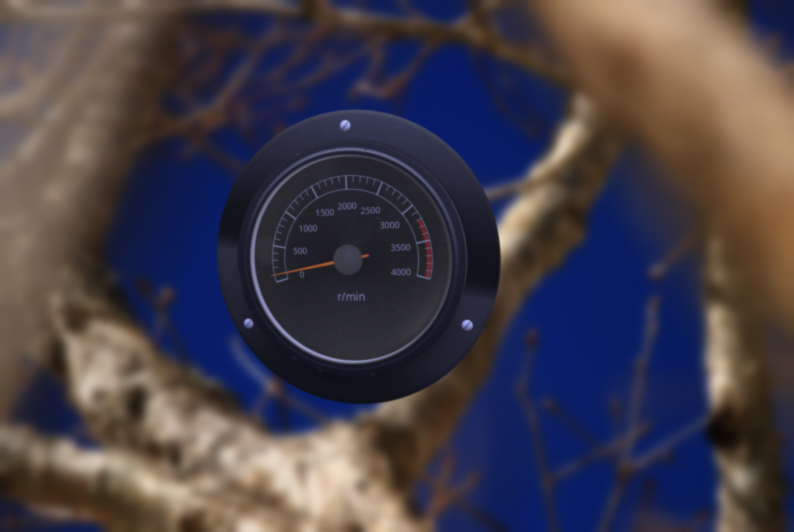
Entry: 100
